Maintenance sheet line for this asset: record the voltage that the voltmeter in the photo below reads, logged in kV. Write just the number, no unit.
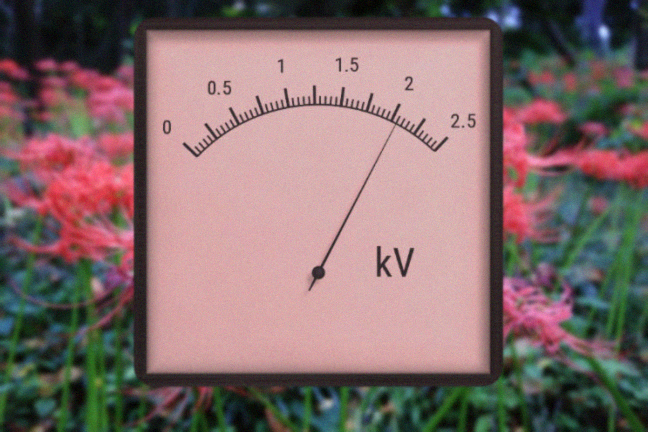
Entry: 2.05
